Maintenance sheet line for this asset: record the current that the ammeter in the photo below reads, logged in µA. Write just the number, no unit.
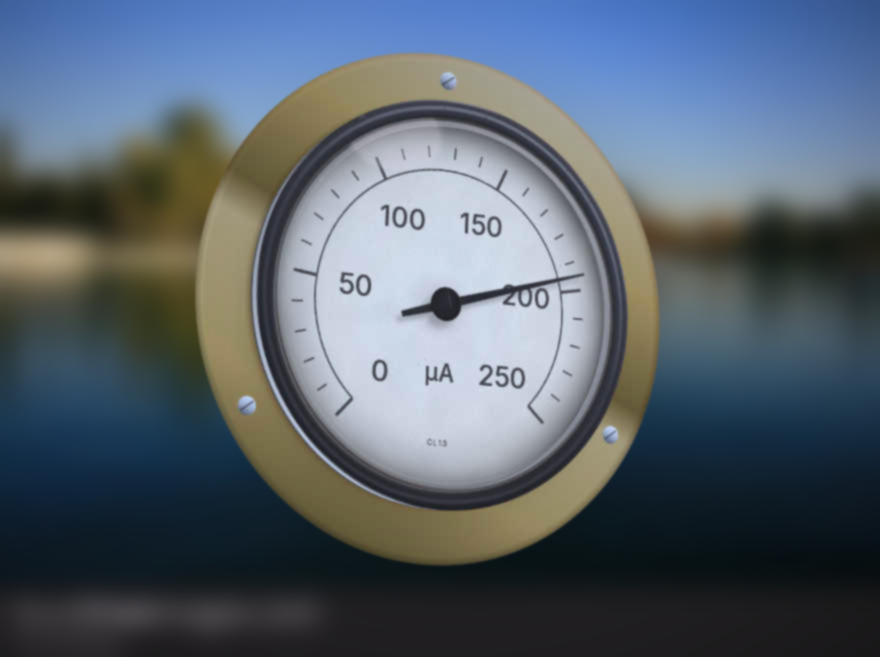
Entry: 195
